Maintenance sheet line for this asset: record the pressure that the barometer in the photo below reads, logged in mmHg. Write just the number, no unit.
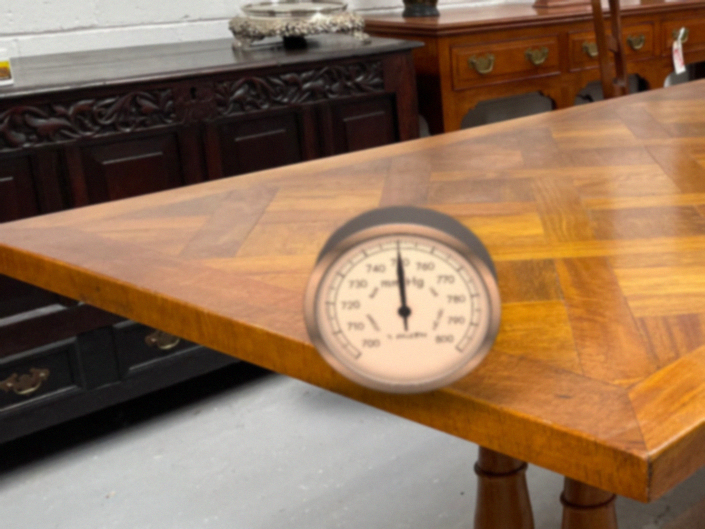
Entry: 750
